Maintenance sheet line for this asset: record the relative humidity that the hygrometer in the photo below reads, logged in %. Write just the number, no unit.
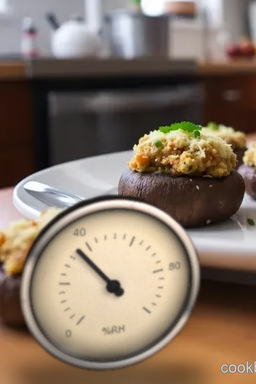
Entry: 36
